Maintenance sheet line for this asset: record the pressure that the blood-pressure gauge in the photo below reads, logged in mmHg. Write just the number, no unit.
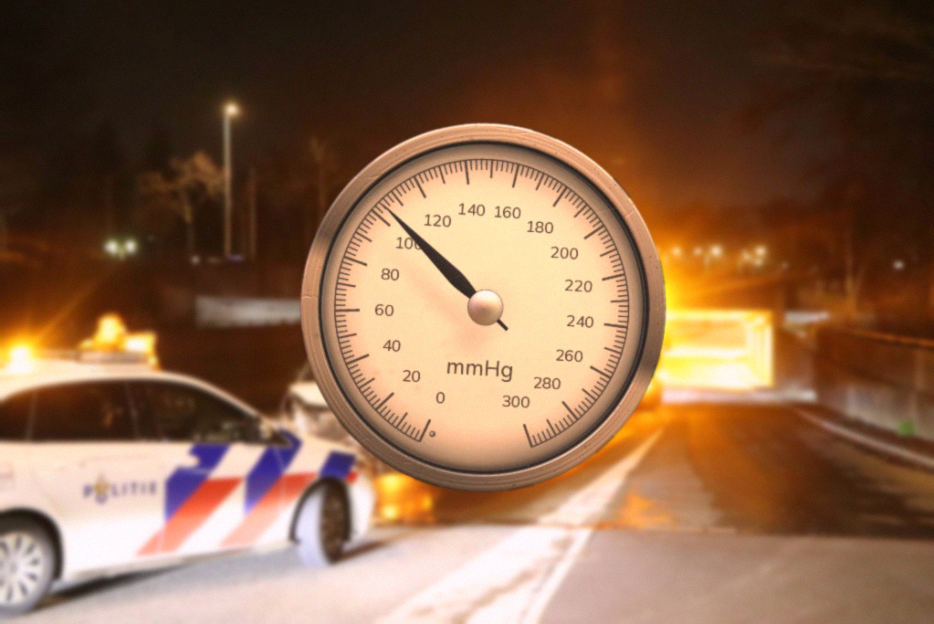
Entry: 104
